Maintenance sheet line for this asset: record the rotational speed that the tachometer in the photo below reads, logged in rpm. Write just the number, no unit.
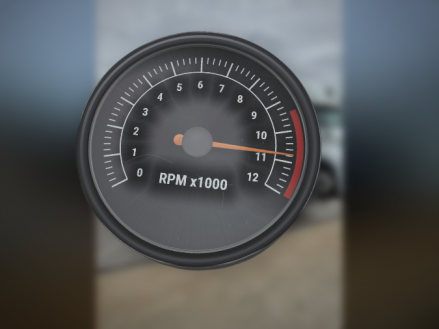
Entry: 10800
